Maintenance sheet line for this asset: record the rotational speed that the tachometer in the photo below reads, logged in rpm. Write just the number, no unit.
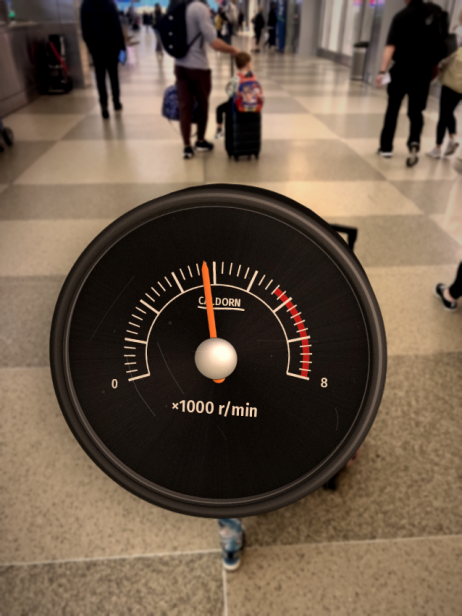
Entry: 3800
